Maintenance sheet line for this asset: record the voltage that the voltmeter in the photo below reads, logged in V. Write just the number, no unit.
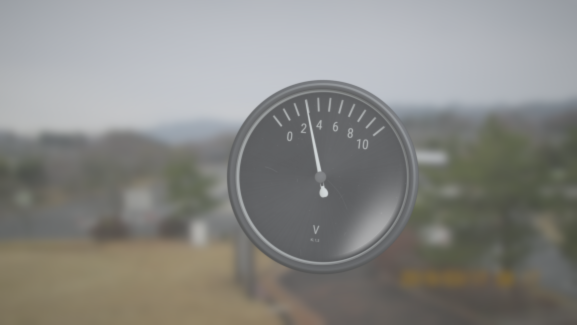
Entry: 3
